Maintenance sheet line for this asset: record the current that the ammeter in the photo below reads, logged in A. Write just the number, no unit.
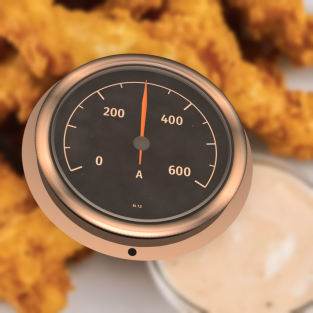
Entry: 300
